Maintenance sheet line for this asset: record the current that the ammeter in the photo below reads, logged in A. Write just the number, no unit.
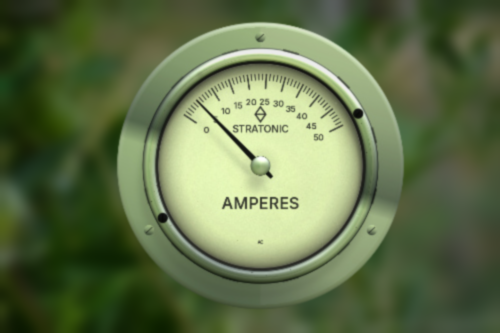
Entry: 5
